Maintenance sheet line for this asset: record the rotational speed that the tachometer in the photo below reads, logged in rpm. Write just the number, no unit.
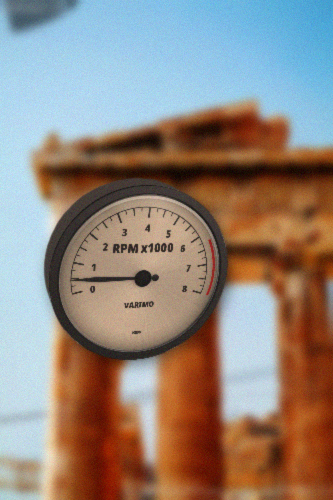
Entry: 500
